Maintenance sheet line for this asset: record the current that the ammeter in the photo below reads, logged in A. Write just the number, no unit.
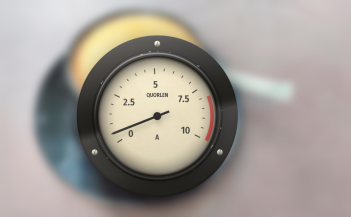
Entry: 0.5
